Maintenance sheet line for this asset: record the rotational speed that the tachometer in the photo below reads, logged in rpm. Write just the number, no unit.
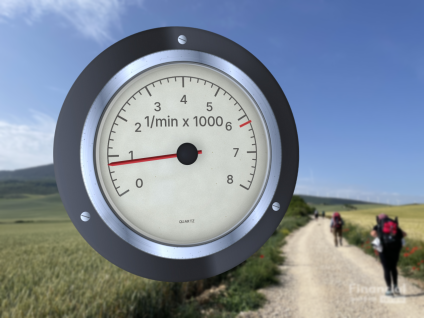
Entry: 800
